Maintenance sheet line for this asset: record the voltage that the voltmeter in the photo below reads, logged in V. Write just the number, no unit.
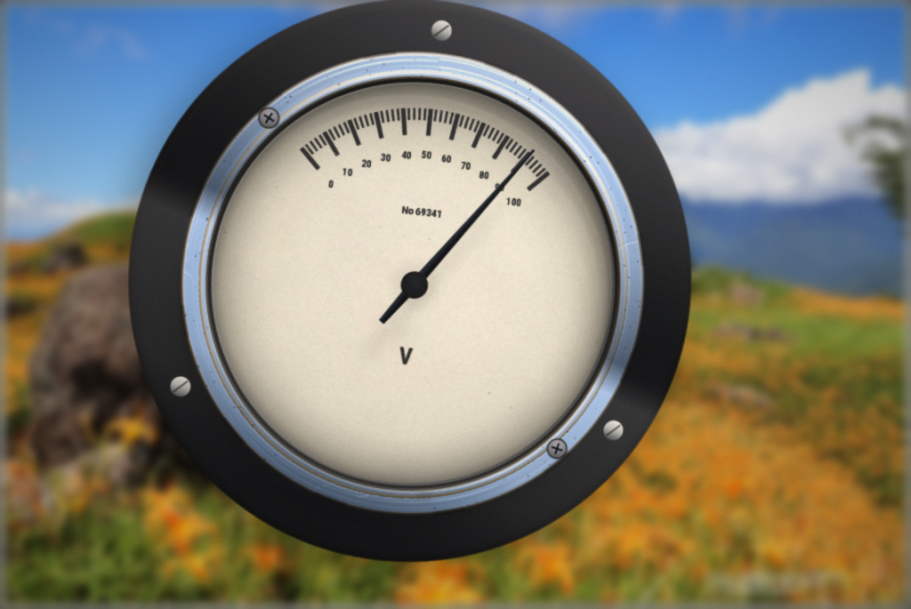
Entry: 90
